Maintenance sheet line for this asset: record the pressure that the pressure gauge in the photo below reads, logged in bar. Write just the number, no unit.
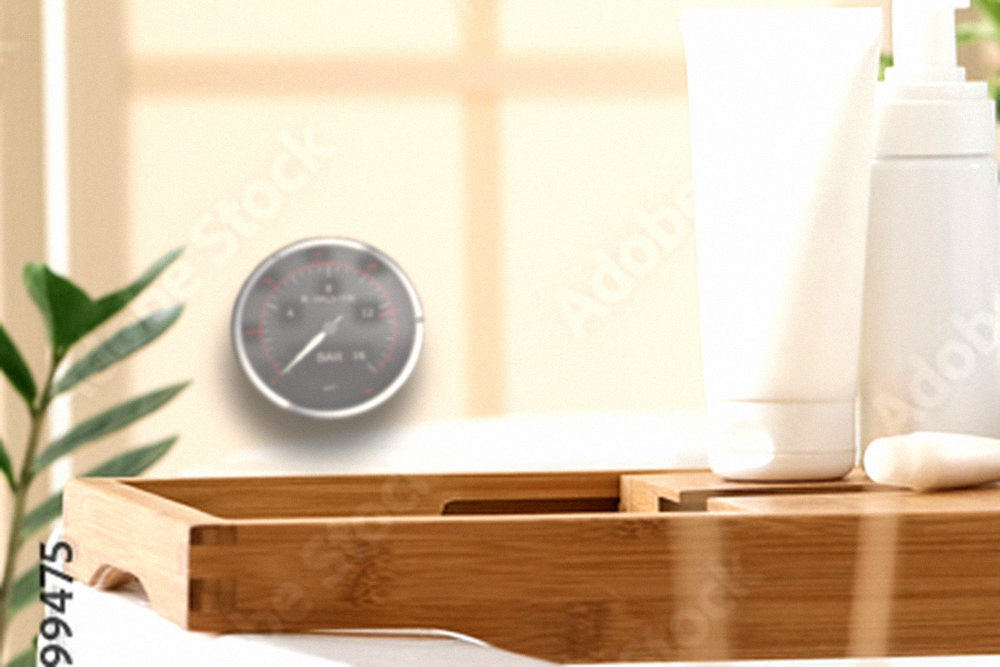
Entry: 0
